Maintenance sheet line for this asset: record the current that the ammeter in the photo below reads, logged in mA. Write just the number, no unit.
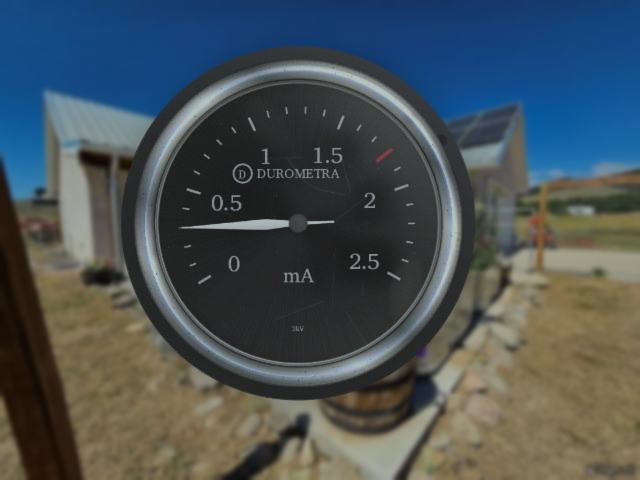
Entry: 0.3
